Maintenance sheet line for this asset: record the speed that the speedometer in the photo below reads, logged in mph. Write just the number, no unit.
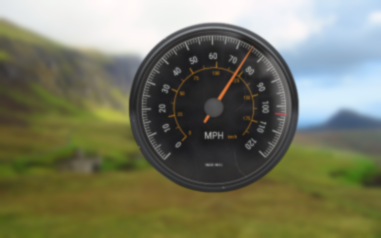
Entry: 75
